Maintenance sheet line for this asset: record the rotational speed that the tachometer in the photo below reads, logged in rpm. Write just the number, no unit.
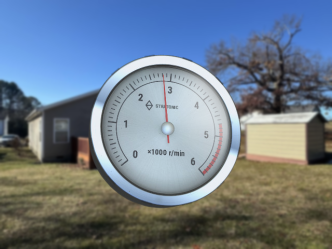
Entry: 2800
